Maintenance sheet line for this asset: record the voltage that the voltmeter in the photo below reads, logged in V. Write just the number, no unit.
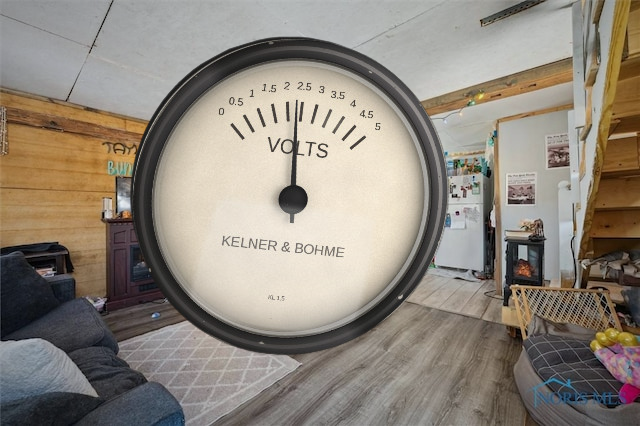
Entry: 2.25
